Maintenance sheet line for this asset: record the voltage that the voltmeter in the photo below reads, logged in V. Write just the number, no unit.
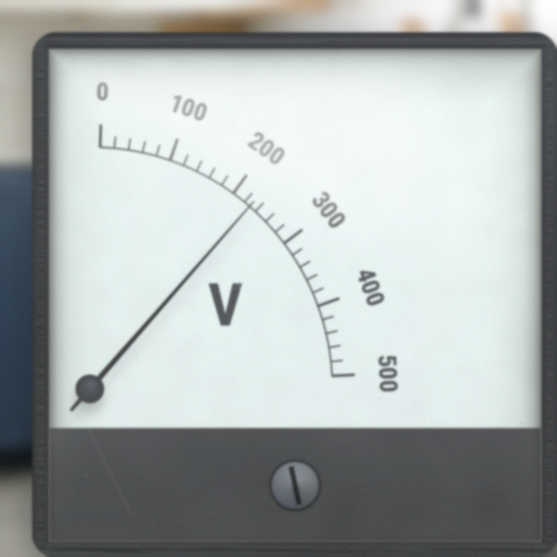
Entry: 230
